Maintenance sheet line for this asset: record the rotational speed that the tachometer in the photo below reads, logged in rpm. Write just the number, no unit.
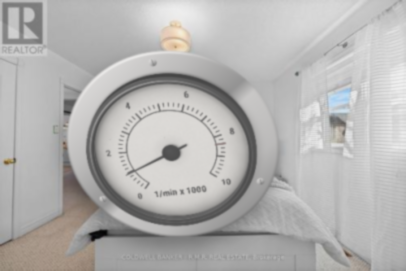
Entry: 1000
